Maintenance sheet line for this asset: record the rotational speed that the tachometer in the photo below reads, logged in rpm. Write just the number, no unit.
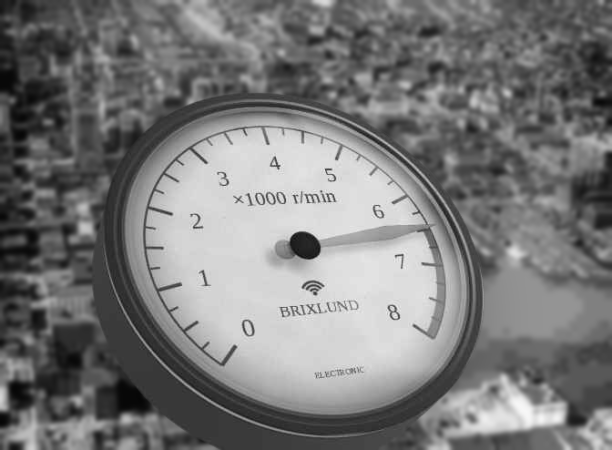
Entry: 6500
